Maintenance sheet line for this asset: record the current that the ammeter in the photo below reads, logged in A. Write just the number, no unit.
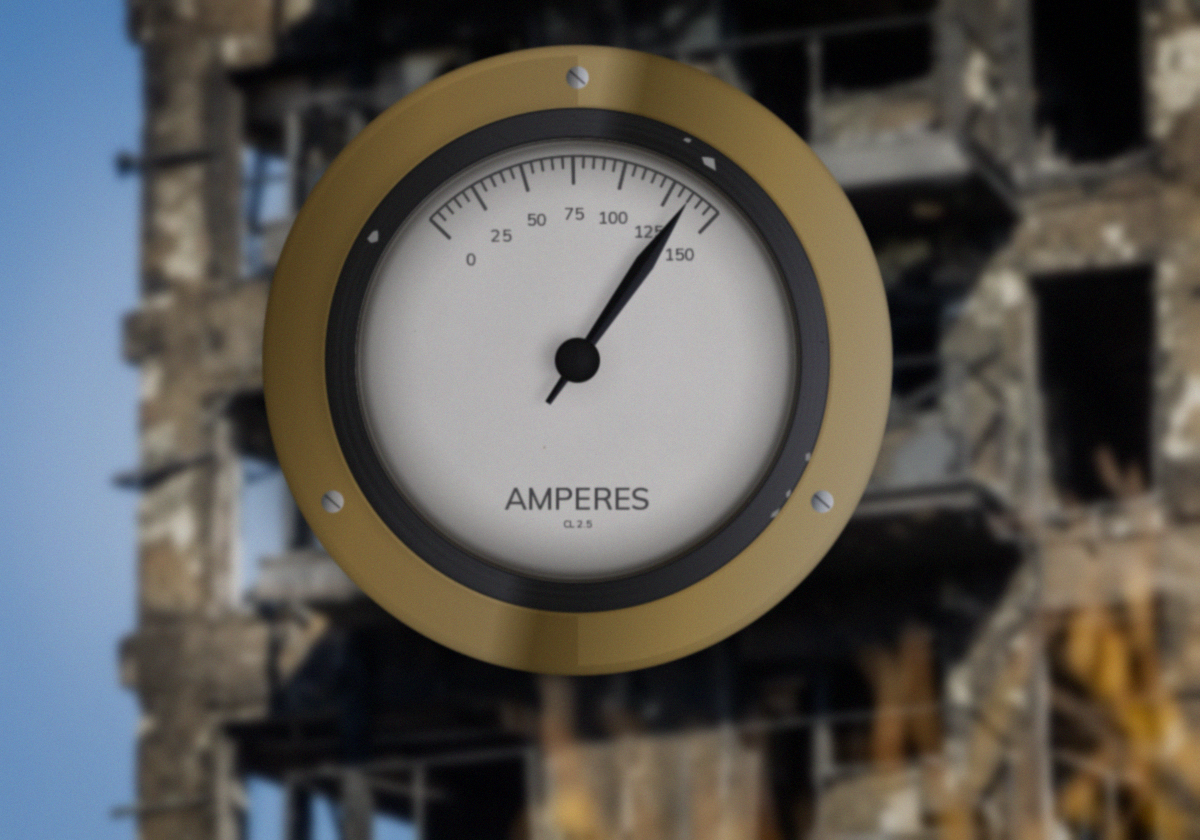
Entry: 135
